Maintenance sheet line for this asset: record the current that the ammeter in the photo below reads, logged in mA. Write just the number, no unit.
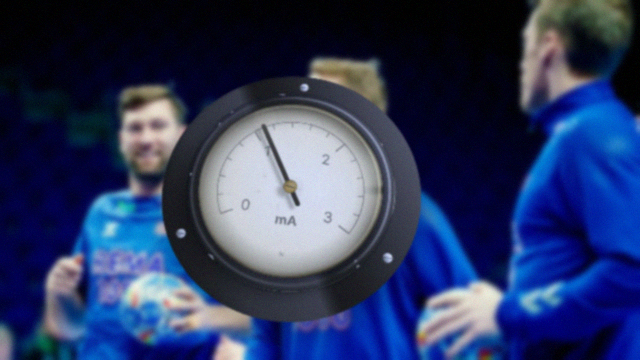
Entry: 1.1
